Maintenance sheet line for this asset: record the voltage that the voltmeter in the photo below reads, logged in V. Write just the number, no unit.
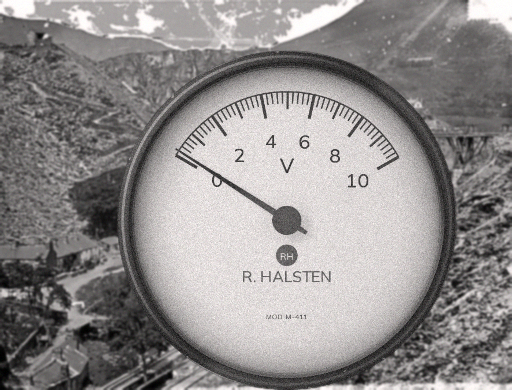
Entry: 0.2
